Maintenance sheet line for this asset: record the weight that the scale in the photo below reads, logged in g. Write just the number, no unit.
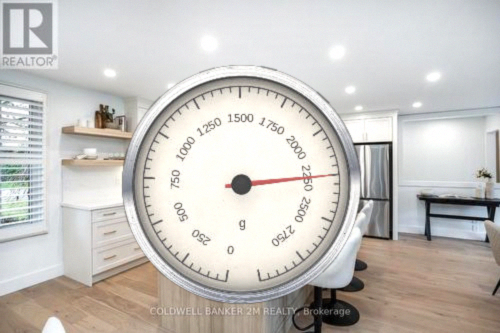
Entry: 2250
